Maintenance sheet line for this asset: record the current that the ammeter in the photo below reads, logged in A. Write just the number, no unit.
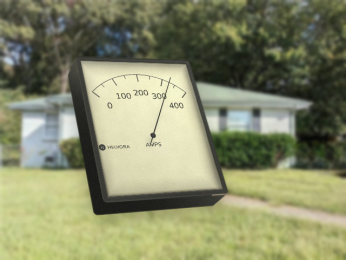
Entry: 325
